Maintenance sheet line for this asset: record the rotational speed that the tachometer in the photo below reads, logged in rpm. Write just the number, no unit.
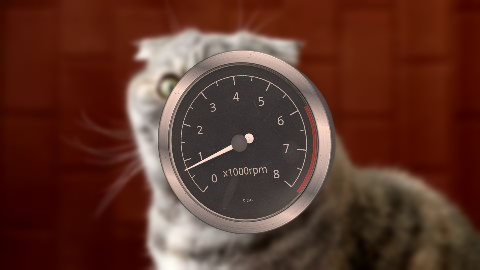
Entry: 750
